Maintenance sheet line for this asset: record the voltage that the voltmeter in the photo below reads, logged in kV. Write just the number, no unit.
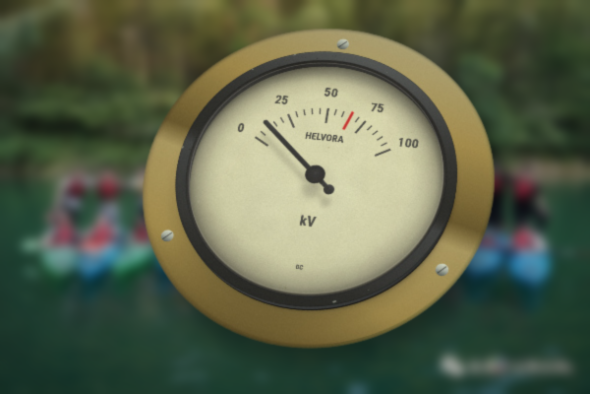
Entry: 10
